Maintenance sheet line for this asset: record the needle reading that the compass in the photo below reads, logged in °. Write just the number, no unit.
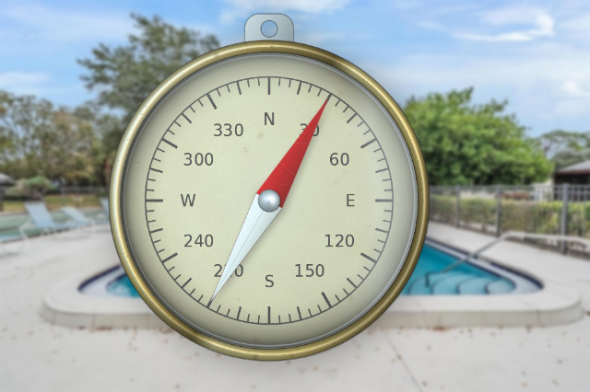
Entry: 30
